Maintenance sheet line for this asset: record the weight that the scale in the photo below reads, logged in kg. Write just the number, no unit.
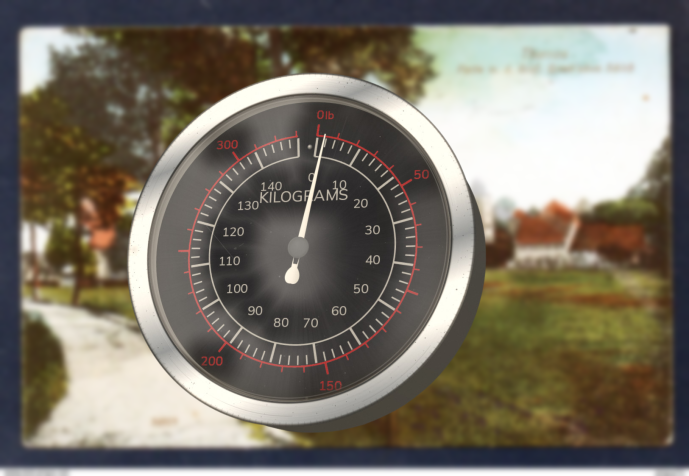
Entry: 2
